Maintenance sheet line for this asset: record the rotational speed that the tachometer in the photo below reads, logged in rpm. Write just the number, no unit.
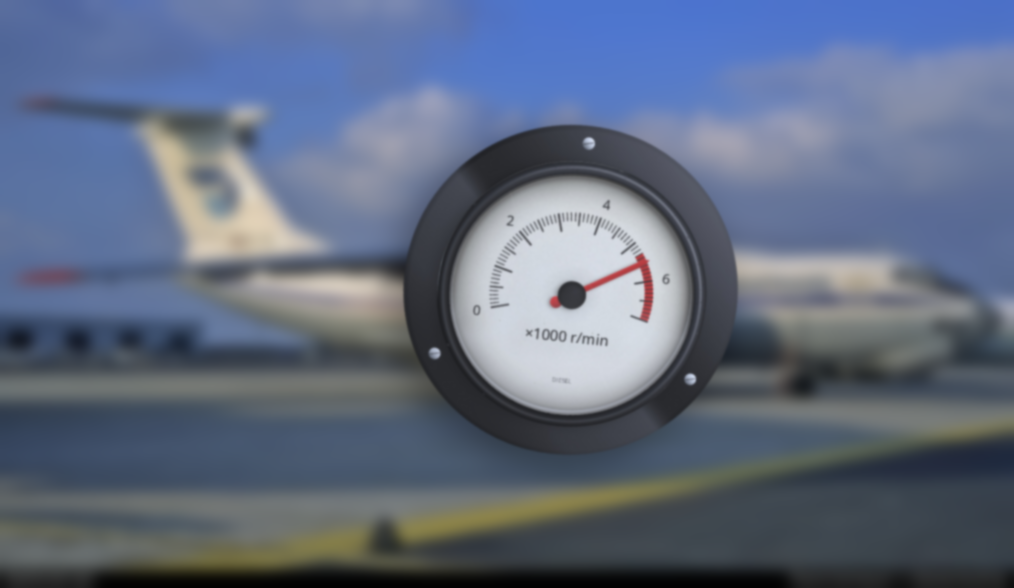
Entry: 5500
